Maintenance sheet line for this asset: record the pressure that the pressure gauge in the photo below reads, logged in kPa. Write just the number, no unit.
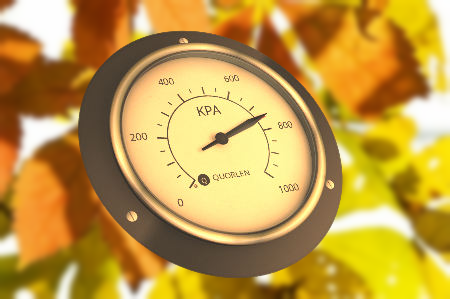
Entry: 750
